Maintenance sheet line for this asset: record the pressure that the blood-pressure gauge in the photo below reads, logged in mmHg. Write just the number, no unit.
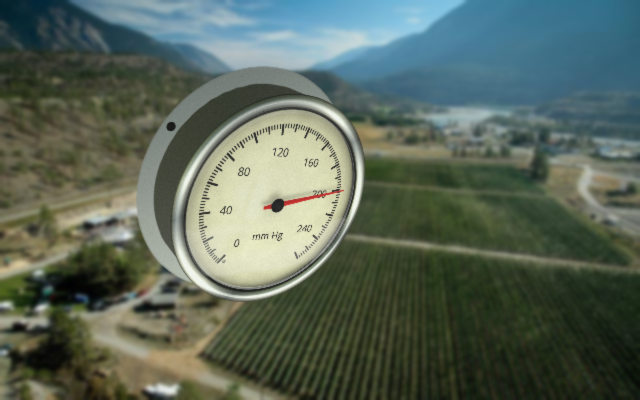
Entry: 200
